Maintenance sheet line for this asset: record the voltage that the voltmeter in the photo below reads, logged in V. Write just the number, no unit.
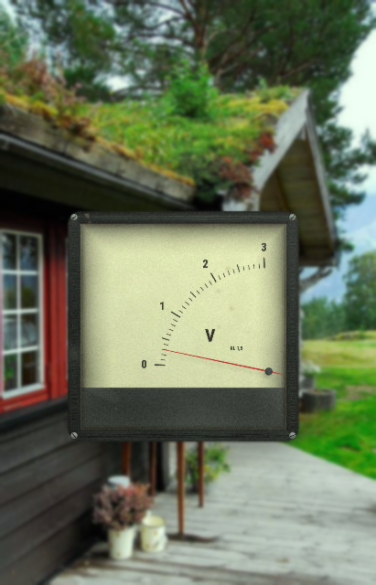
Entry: 0.3
